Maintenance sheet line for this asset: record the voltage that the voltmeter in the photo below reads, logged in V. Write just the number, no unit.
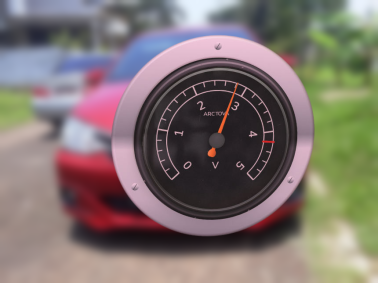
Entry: 2.8
